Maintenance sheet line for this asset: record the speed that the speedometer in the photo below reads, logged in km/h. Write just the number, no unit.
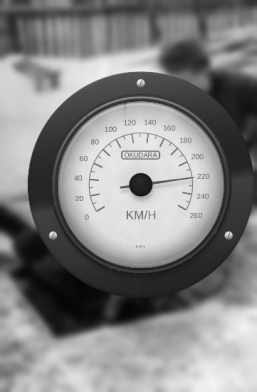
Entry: 220
